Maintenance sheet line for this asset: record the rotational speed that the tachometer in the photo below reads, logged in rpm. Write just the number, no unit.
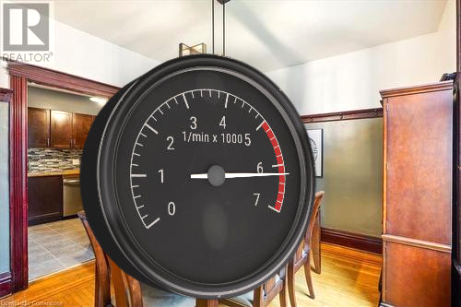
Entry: 6200
